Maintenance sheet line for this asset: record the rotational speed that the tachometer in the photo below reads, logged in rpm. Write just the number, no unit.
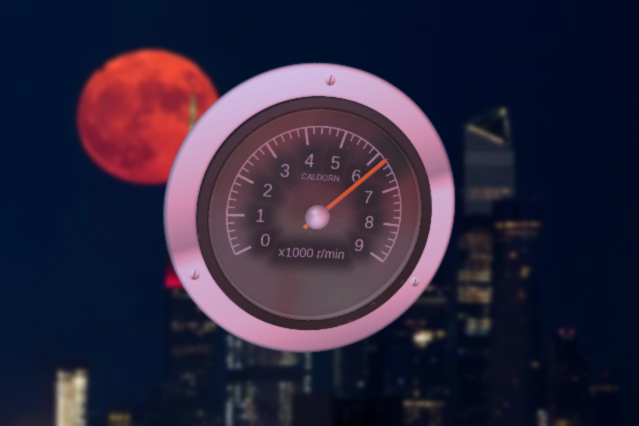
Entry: 6200
